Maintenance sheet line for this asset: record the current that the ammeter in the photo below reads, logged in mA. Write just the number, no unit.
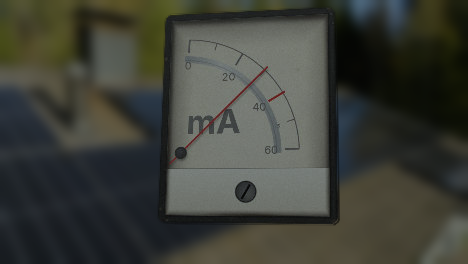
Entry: 30
